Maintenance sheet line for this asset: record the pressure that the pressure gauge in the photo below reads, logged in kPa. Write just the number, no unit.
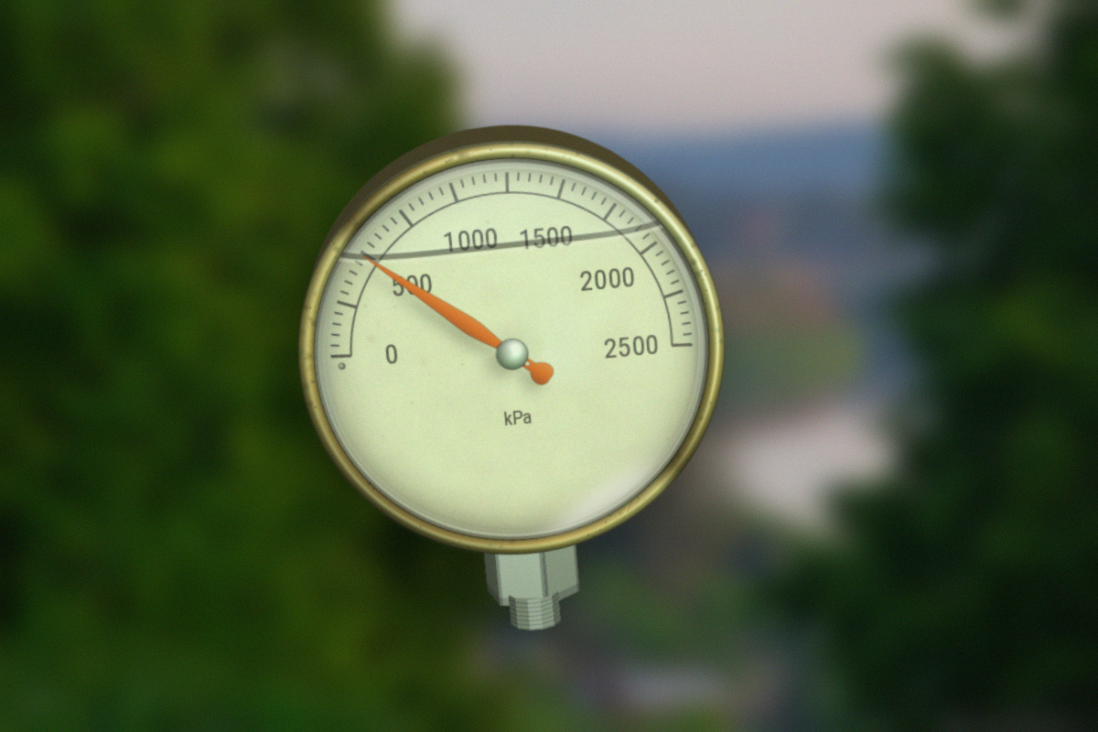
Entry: 500
